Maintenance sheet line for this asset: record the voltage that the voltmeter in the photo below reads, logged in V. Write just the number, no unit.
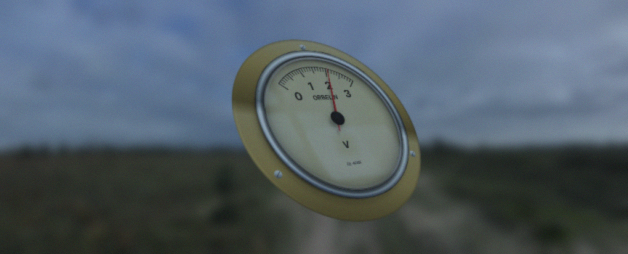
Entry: 2
